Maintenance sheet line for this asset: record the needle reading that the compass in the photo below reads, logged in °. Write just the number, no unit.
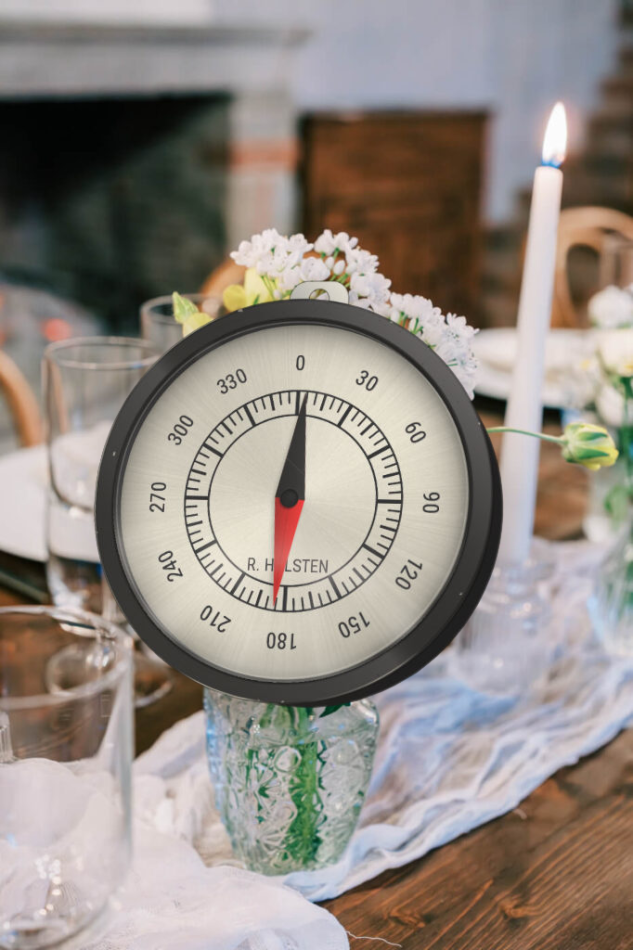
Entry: 185
